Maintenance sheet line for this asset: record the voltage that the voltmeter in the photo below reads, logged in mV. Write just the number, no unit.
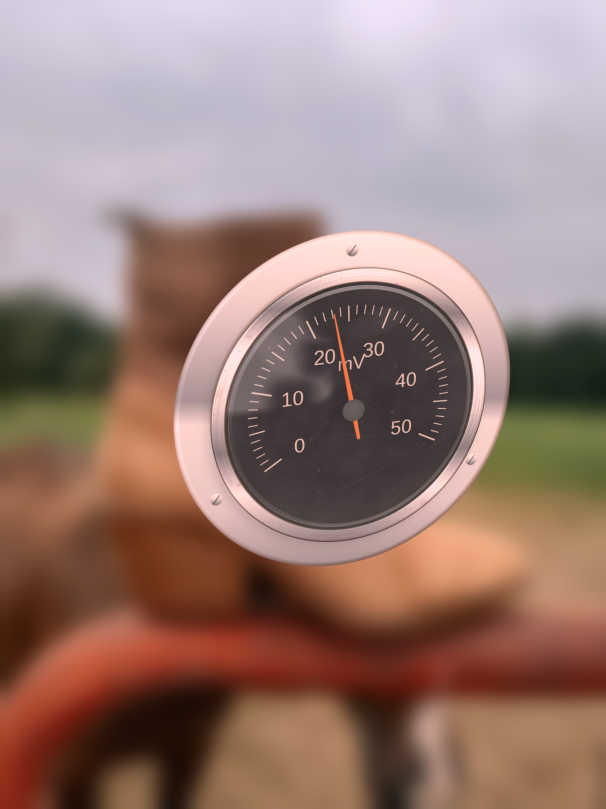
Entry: 23
